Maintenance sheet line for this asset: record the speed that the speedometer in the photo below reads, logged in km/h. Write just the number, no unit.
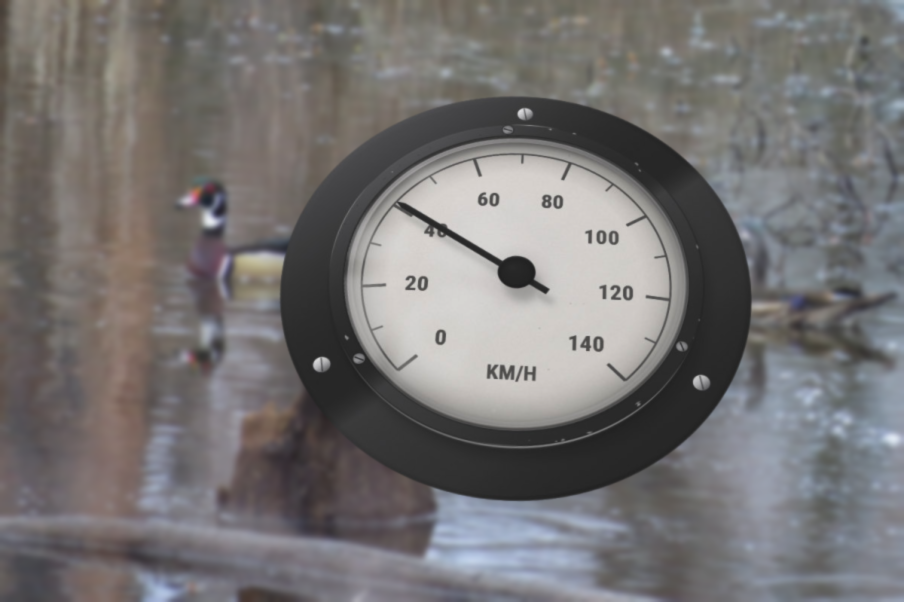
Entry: 40
